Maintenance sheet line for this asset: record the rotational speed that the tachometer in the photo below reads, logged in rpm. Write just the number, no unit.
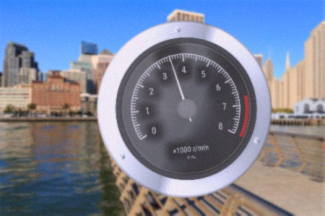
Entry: 3500
